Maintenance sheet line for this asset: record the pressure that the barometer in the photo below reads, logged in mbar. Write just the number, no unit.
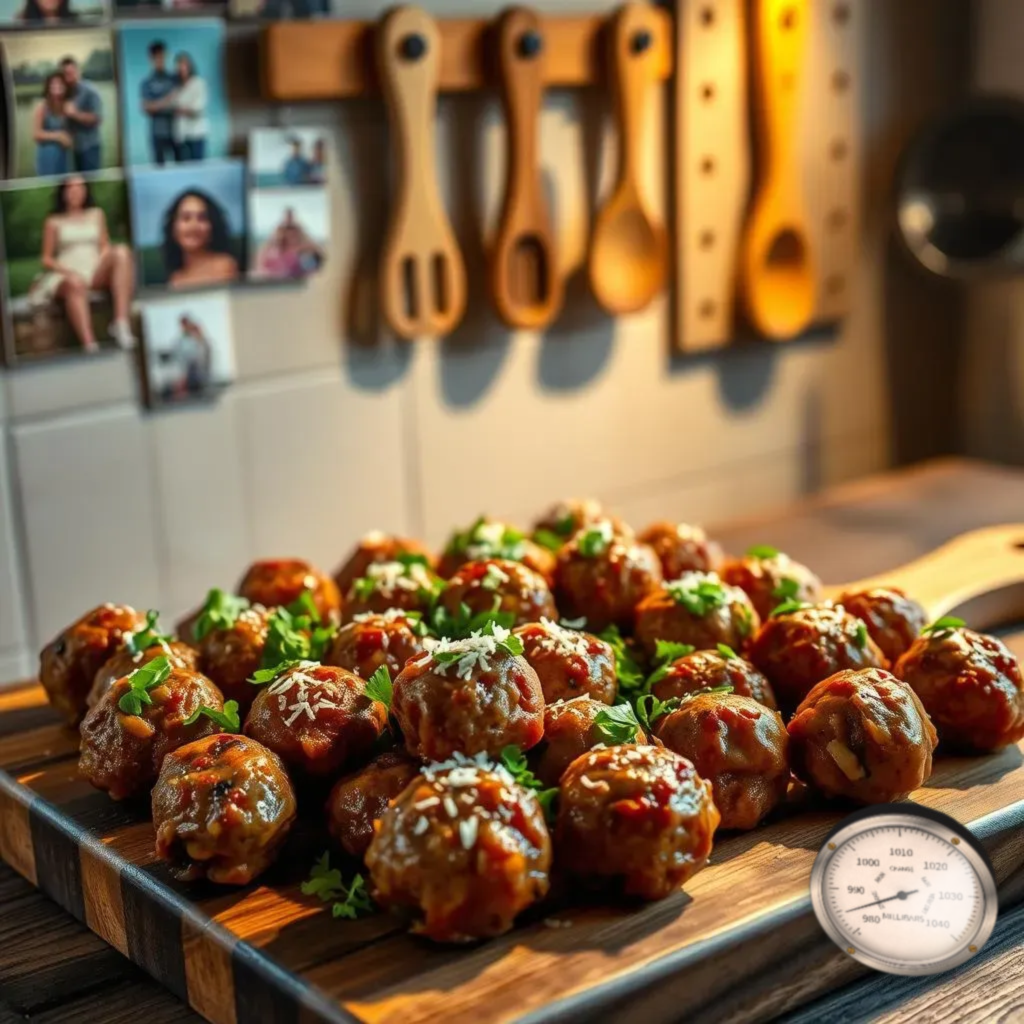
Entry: 985
